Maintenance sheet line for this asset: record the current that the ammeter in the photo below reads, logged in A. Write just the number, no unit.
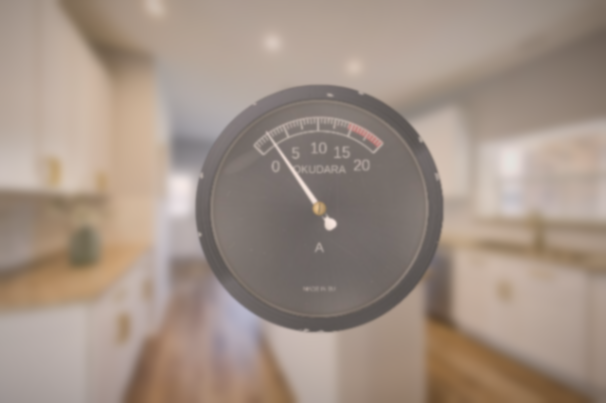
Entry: 2.5
